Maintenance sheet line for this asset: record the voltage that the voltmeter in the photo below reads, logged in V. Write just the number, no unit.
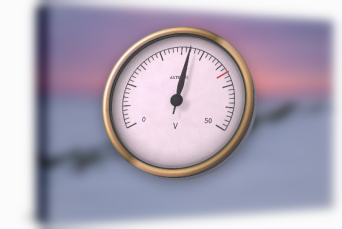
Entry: 27
